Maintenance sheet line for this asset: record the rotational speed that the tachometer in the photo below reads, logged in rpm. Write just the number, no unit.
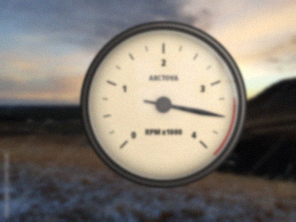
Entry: 3500
